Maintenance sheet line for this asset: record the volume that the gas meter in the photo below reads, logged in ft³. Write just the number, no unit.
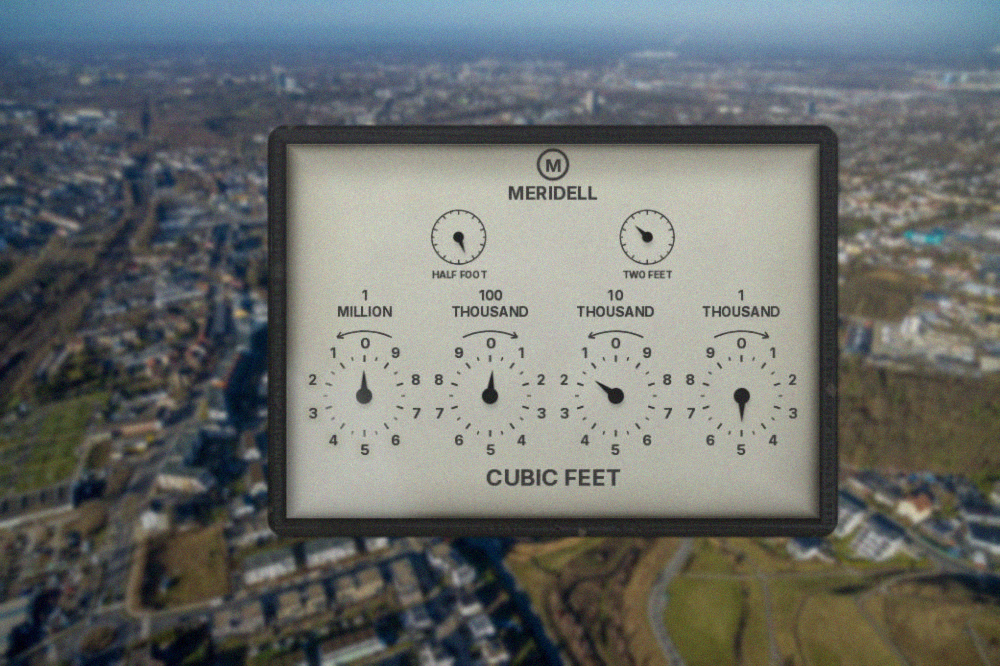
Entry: 1500
